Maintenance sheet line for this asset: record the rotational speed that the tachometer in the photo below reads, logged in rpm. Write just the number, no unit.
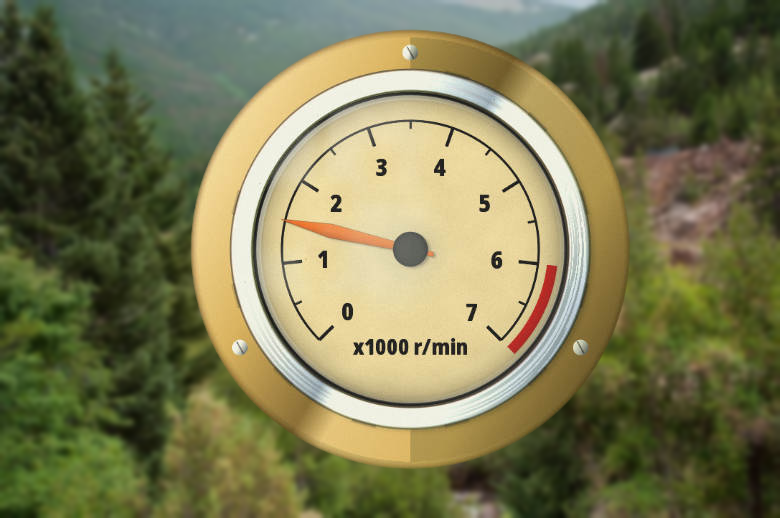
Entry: 1500
